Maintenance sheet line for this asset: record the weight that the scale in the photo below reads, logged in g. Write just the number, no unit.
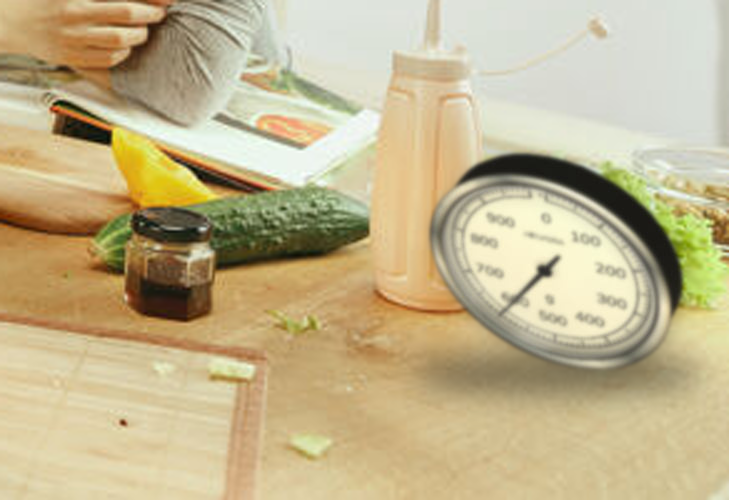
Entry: 600
